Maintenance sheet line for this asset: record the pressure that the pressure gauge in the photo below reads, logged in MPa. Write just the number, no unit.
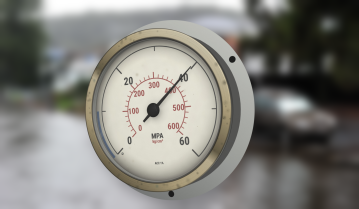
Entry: 40
